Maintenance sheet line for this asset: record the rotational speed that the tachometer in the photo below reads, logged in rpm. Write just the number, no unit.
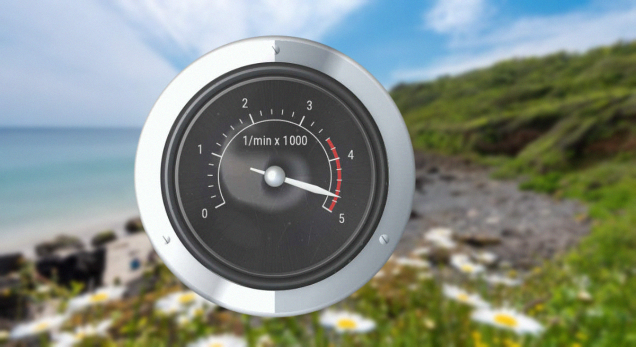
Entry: 4700
